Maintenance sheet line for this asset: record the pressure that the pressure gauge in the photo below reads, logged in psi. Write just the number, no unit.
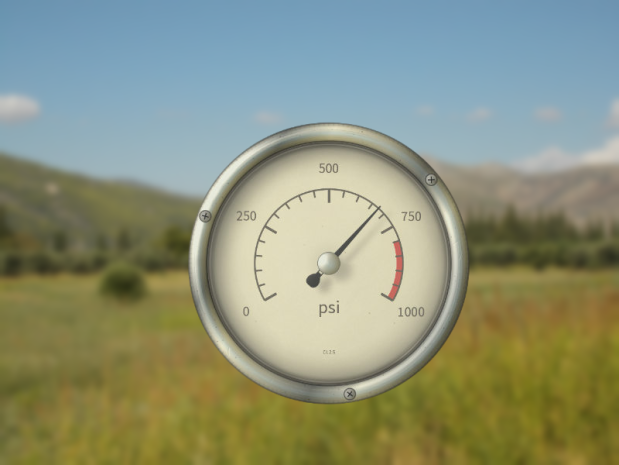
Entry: 675
